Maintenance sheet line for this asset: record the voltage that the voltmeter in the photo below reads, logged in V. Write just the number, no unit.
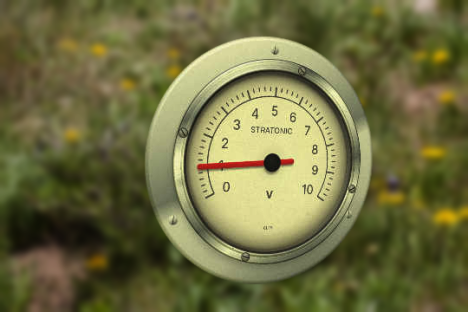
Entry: 1
